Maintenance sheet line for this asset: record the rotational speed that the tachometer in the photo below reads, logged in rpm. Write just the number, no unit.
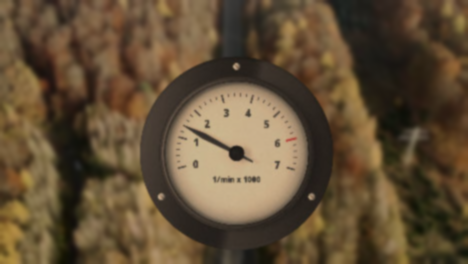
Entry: 1400
